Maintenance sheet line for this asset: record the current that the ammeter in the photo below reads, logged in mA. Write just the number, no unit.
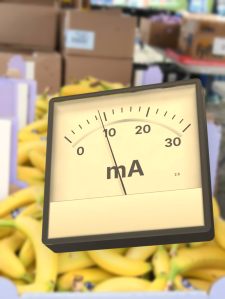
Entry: 9
